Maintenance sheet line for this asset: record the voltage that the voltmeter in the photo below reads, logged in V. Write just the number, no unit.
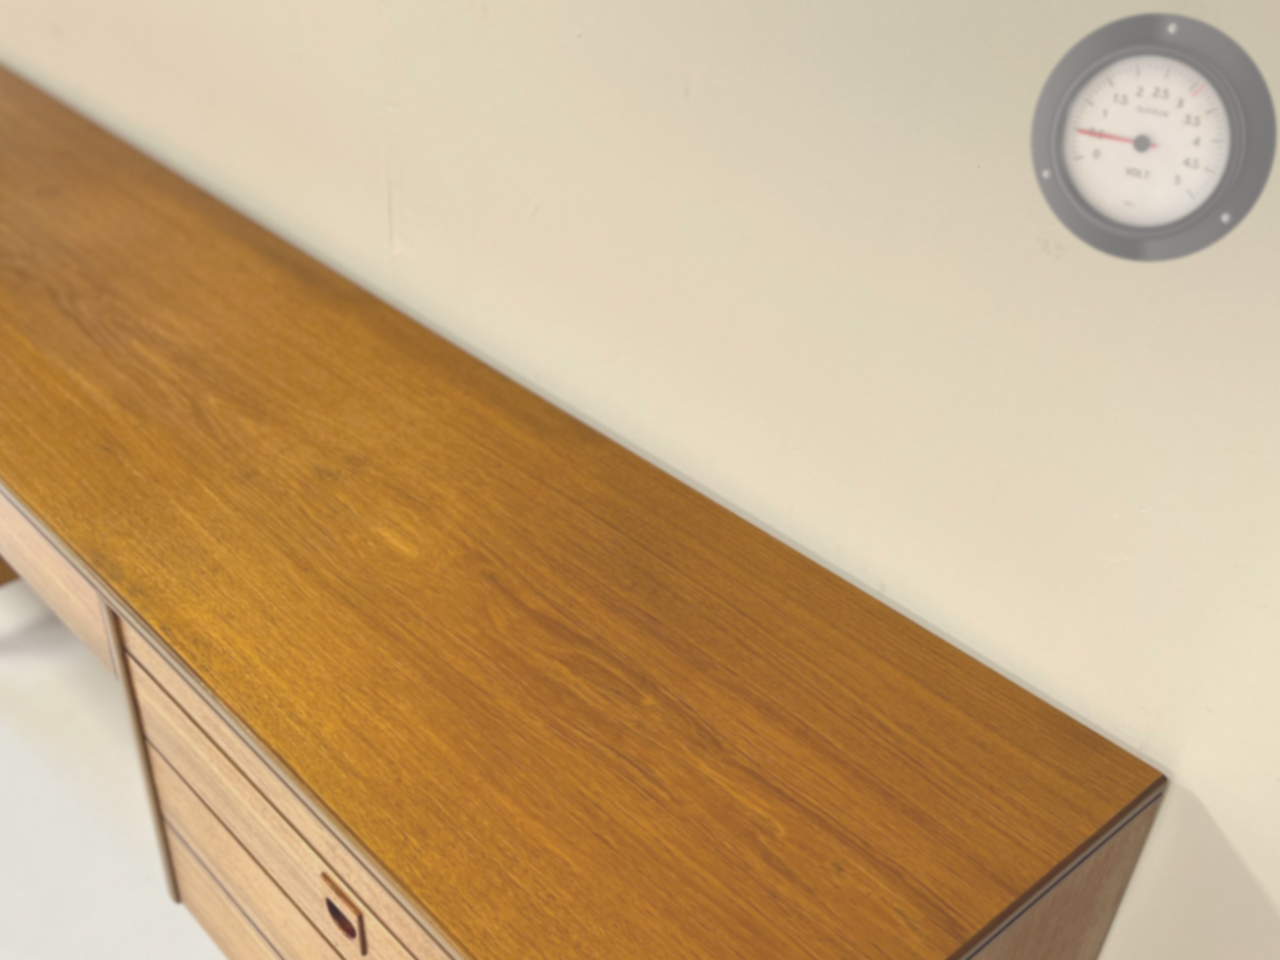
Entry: 0.5
